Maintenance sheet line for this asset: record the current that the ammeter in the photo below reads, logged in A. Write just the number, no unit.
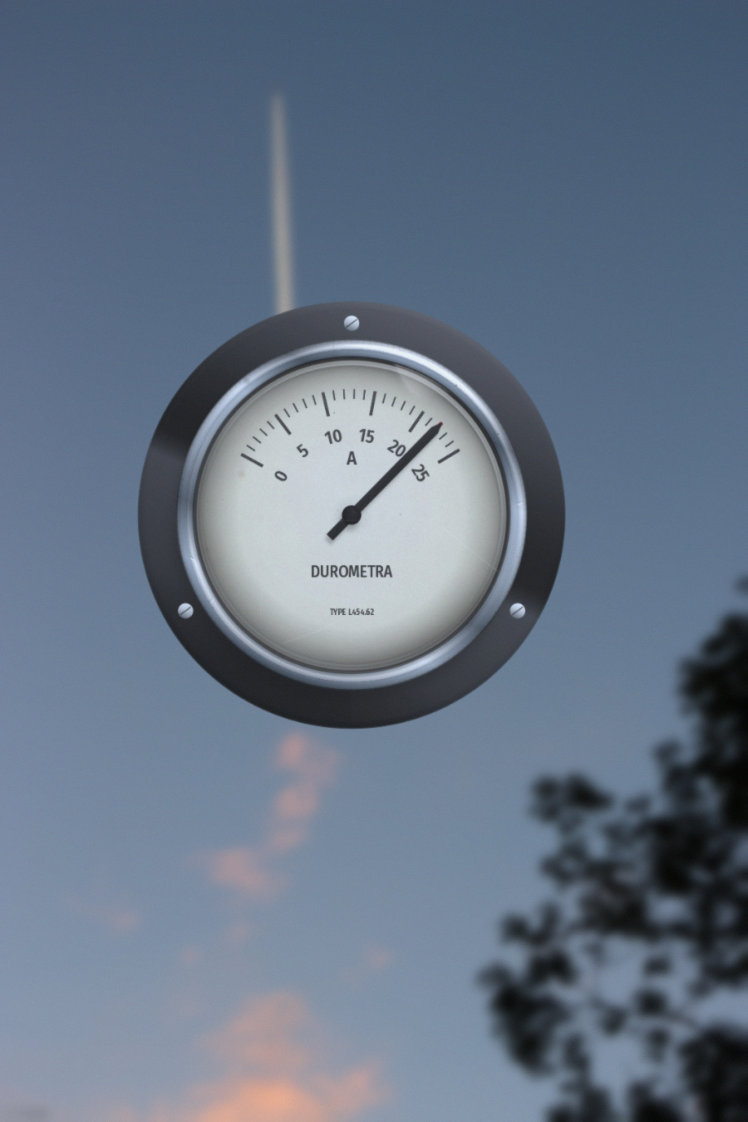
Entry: 22
